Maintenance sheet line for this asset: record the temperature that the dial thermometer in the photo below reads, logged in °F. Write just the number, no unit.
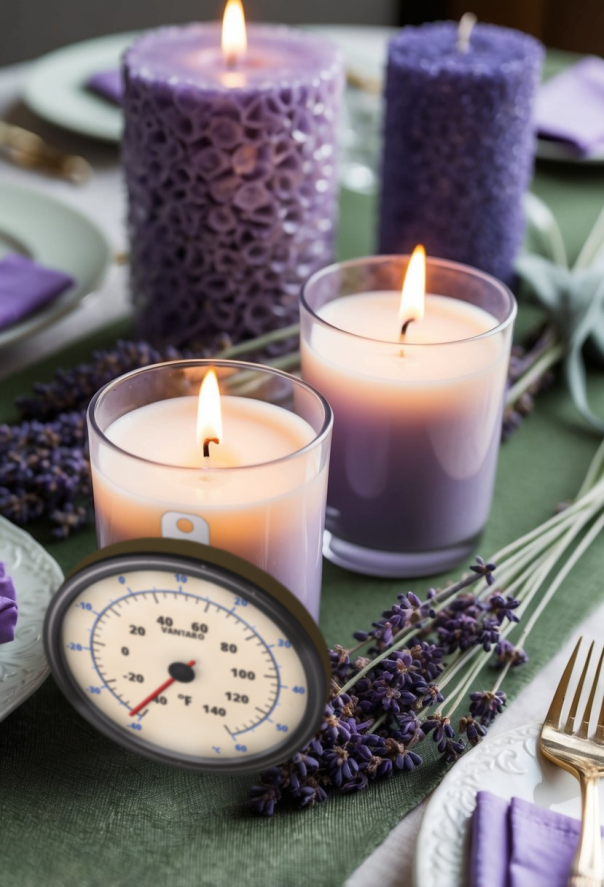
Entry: -36
